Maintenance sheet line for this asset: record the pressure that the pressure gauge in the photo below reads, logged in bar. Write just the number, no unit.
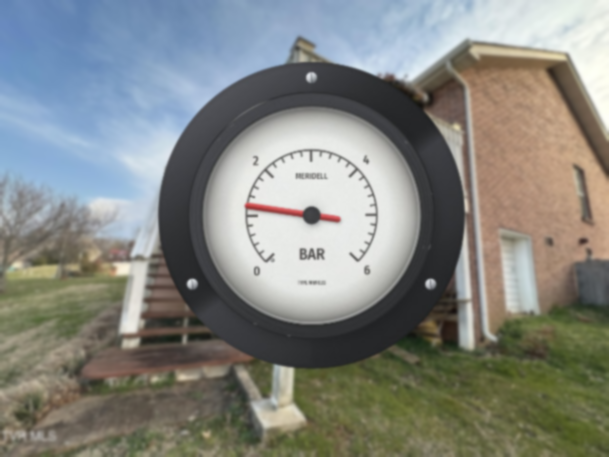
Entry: 1.2
